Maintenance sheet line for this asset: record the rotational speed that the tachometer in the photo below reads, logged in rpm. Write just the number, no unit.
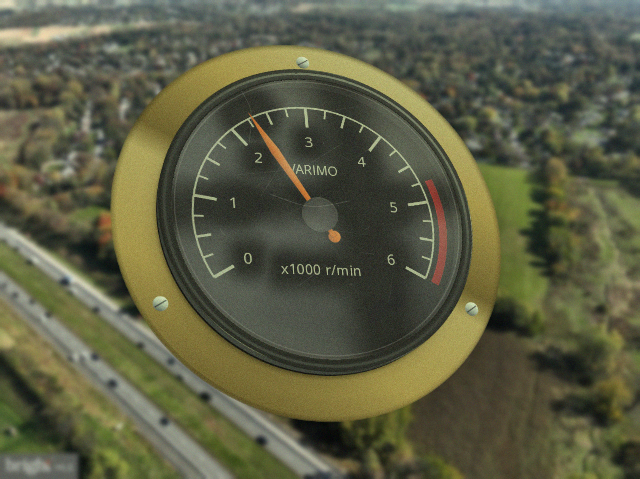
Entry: 2250
